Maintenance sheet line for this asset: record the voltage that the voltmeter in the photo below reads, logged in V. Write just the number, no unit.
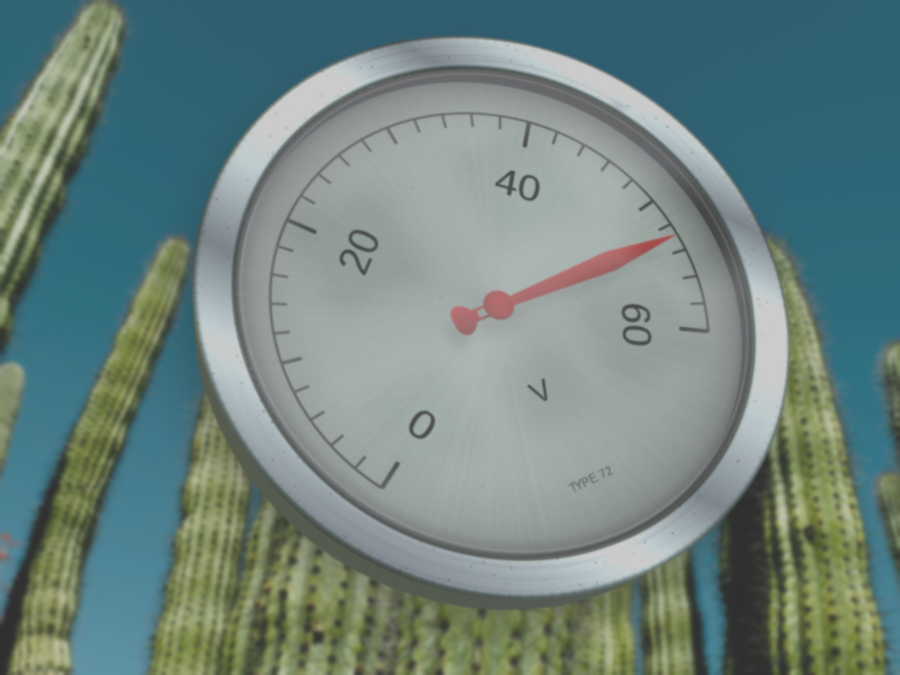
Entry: 53
